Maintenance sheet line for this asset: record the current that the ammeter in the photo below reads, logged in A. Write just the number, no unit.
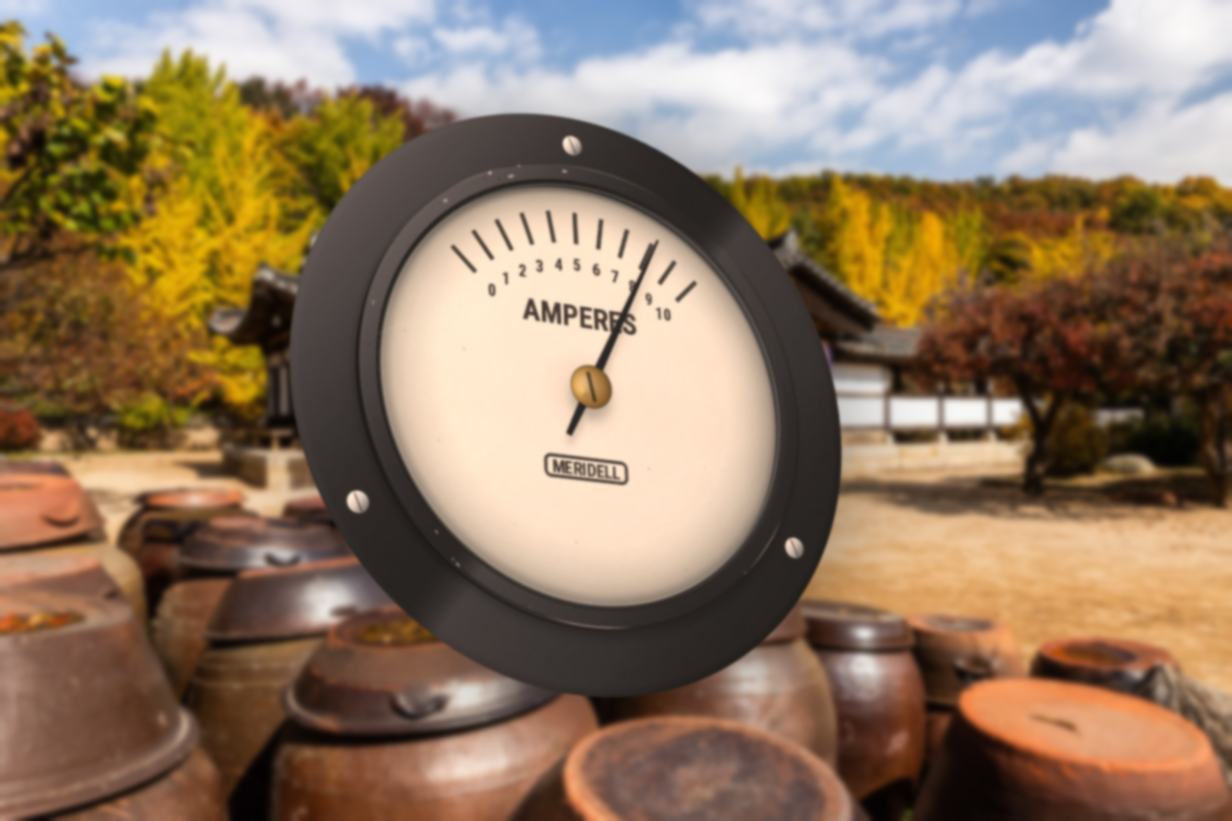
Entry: 8
